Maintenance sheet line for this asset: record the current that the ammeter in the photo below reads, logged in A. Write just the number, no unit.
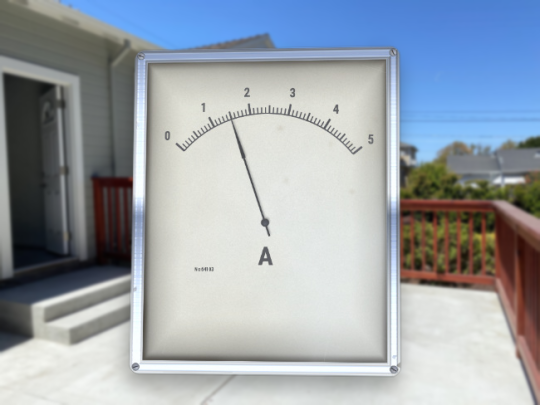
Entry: 1.5
